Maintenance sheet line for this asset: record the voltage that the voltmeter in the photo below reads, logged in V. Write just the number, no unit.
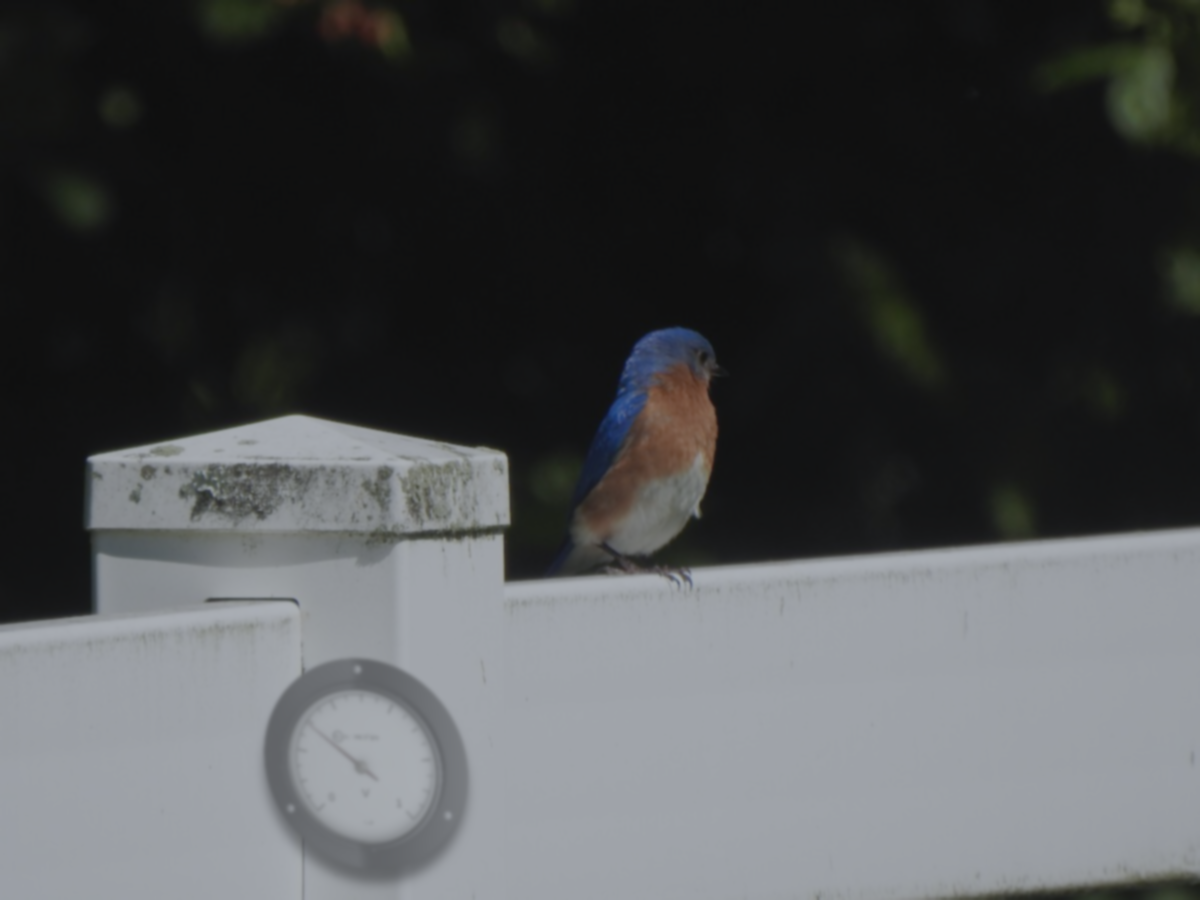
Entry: 0.3
